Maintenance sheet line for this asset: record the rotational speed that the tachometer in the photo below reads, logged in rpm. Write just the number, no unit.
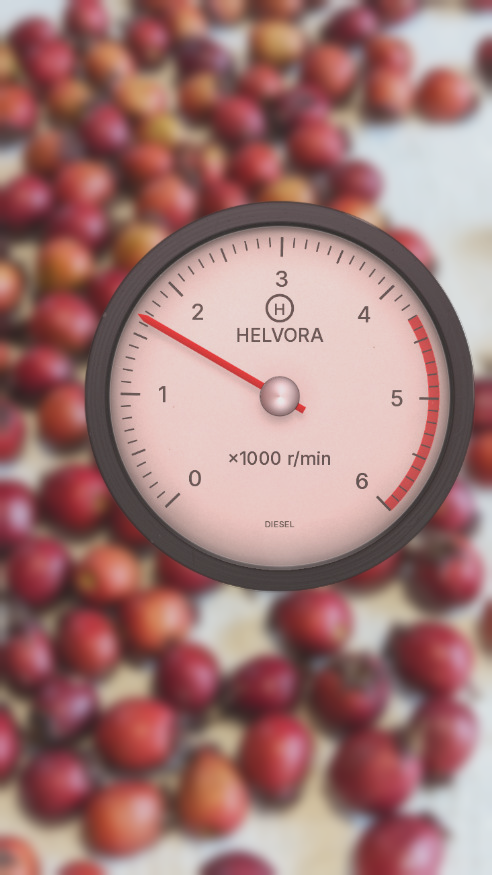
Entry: 1650
